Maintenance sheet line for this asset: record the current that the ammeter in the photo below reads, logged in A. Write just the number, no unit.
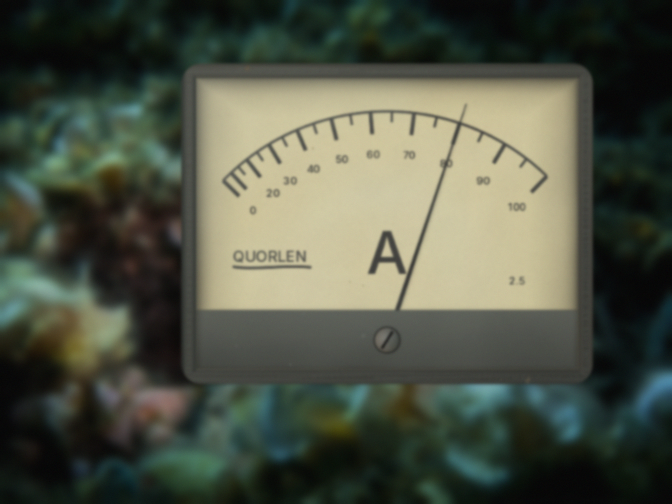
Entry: 80
